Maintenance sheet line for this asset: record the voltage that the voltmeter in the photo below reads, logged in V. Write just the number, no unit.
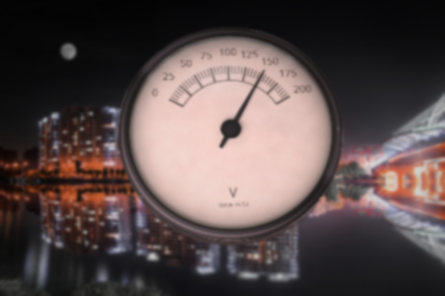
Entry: 150
